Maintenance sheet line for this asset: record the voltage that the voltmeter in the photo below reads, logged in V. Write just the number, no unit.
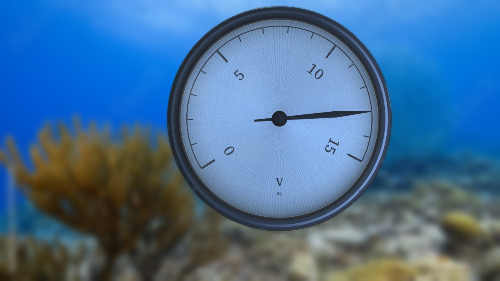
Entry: 13
